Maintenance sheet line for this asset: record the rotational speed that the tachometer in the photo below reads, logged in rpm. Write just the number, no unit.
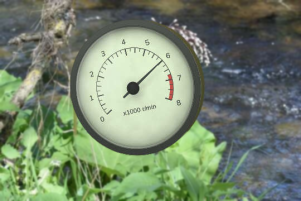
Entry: 6000
